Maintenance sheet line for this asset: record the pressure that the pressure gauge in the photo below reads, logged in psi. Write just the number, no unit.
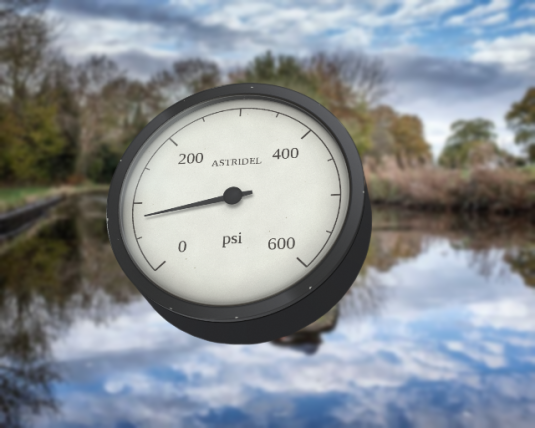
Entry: 75
